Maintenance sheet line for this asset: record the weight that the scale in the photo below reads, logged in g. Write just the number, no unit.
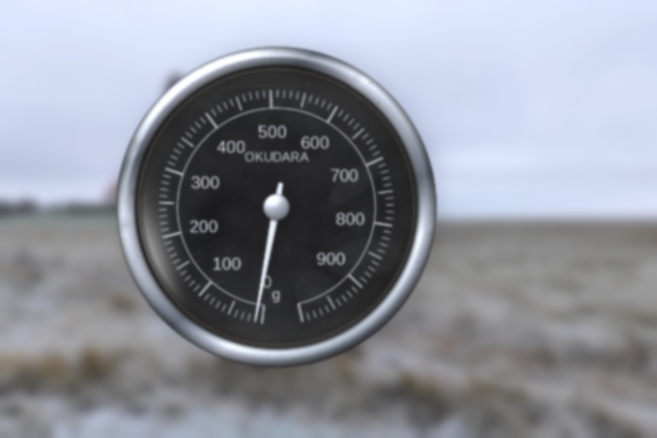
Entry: 10
